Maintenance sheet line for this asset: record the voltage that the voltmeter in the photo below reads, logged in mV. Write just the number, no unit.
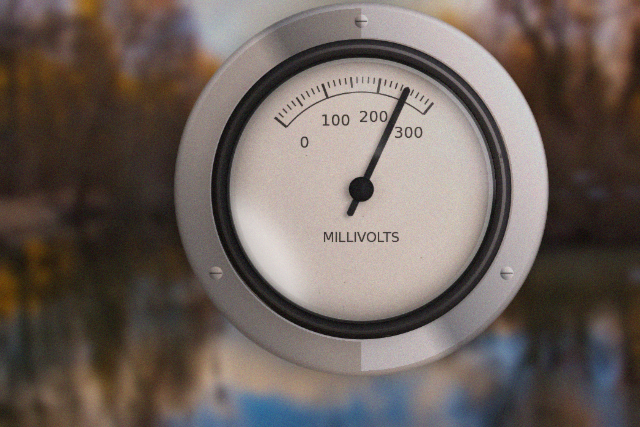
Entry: 250
